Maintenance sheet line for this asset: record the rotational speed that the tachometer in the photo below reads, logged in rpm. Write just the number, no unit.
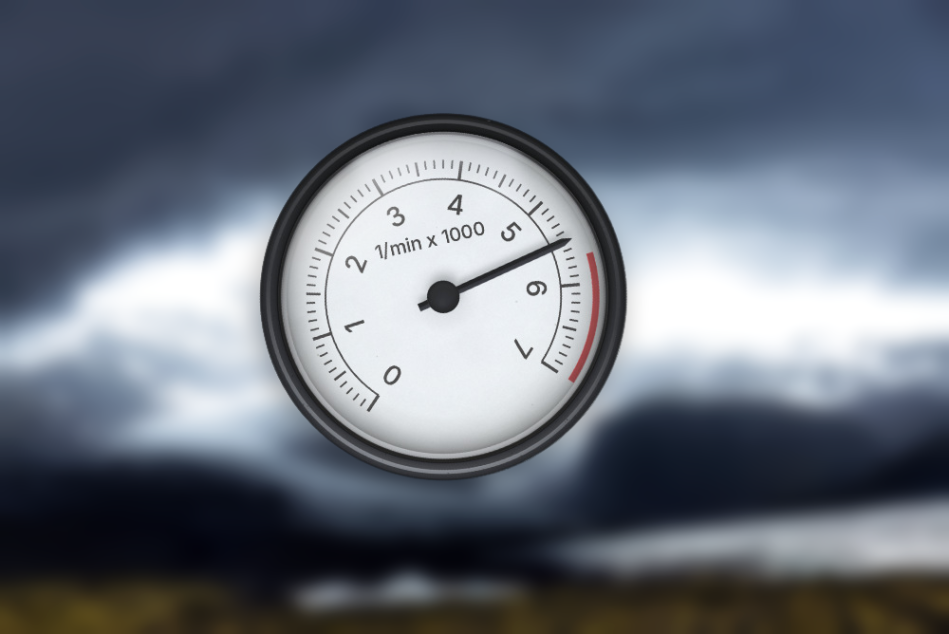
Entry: 5500
